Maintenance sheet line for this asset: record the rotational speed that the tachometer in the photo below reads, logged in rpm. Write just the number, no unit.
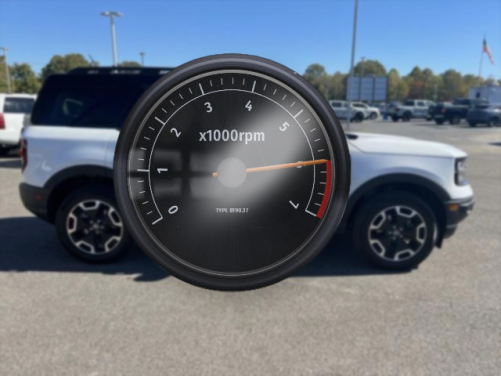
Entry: 6000
